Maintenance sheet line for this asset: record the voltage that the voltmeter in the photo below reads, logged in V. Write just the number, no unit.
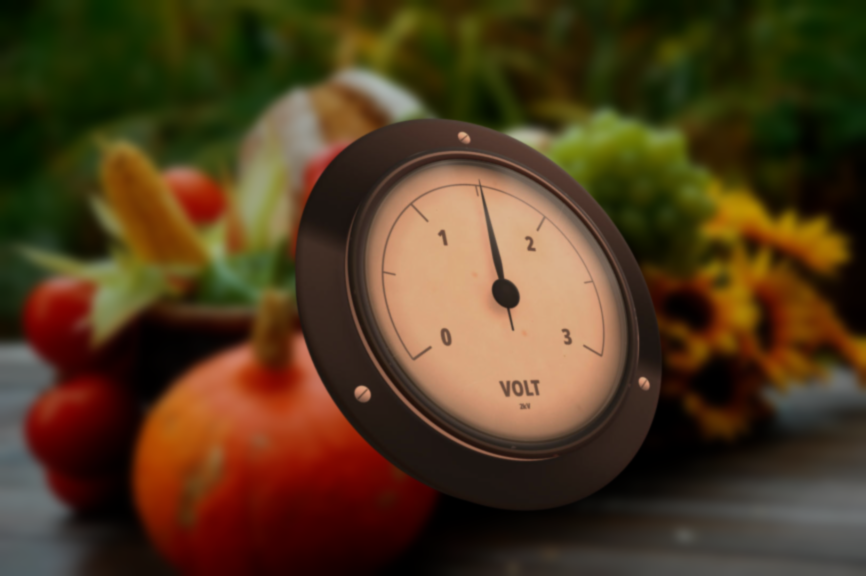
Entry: 1.5
